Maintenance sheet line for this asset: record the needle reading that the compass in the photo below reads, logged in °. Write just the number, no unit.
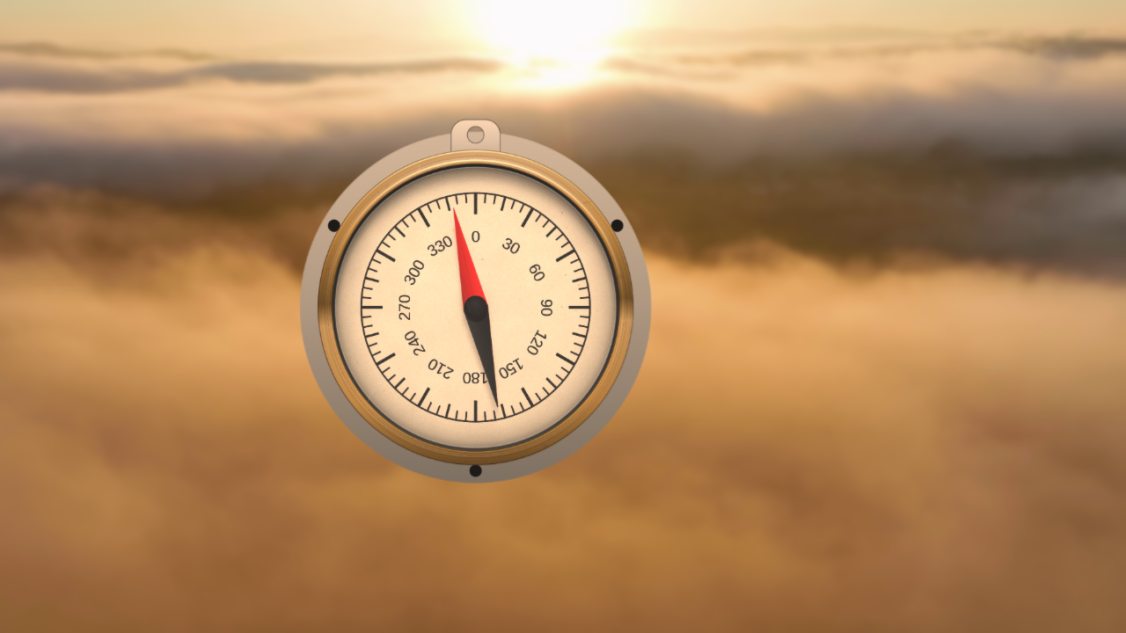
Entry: 347.5
